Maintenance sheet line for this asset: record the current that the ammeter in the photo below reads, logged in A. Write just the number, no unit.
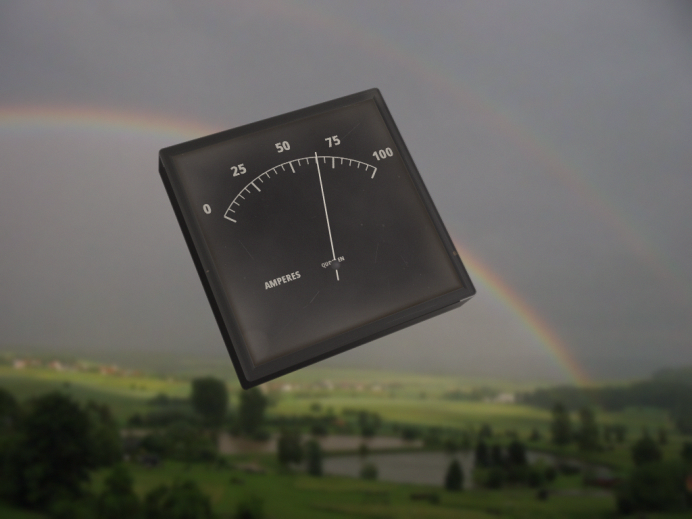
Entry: 65
